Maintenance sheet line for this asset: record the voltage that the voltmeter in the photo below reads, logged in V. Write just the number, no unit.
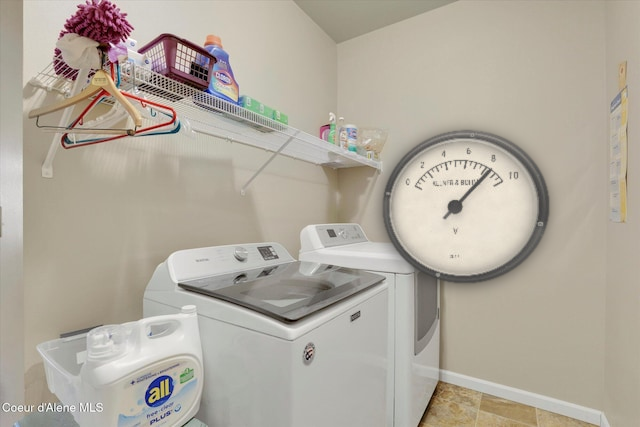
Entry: 8.5
